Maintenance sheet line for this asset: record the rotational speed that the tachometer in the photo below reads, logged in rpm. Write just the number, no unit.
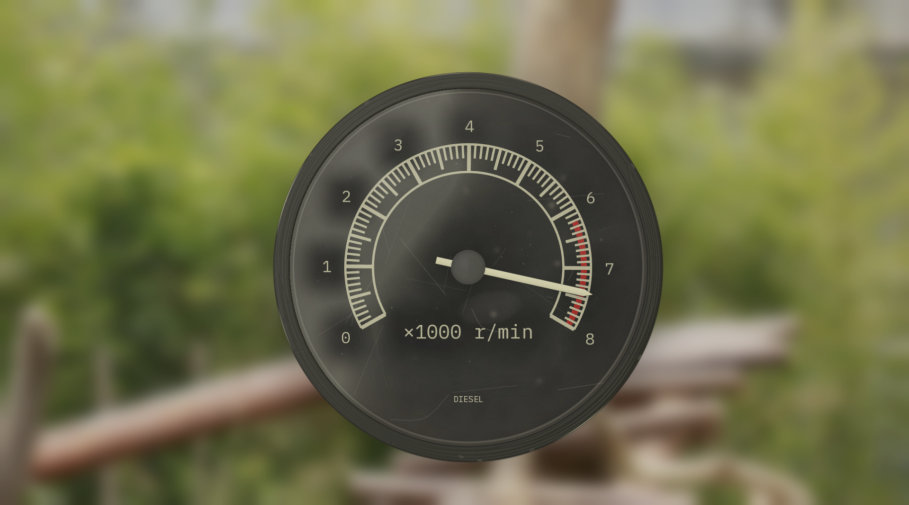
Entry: 7400
